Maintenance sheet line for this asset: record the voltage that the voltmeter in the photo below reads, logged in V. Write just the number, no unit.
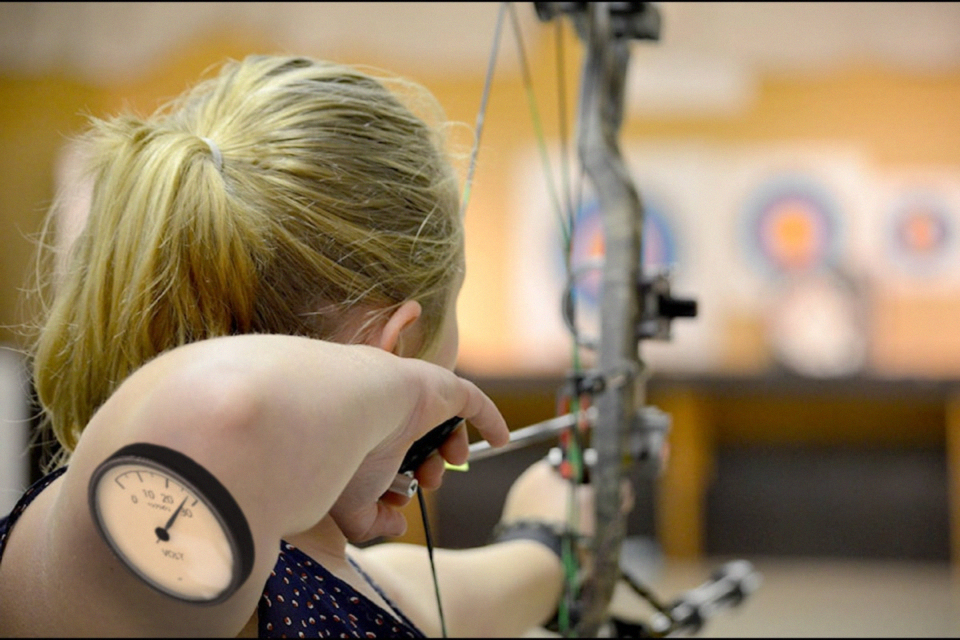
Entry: 27.5
